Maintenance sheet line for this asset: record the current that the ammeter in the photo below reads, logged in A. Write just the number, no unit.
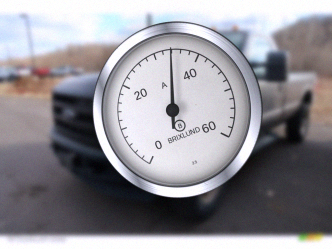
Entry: 34
